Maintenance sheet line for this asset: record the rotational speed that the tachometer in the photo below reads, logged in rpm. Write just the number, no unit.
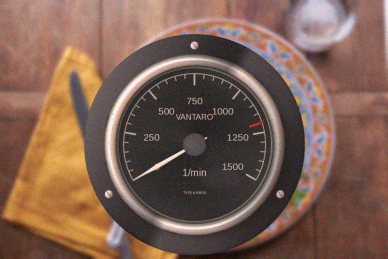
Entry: 0
